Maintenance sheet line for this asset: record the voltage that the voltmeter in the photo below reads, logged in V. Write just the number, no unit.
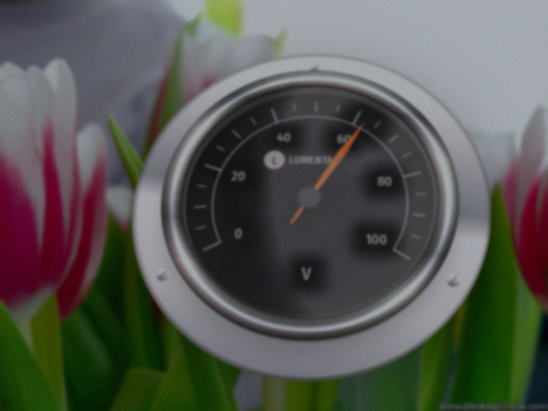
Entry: 62.5
